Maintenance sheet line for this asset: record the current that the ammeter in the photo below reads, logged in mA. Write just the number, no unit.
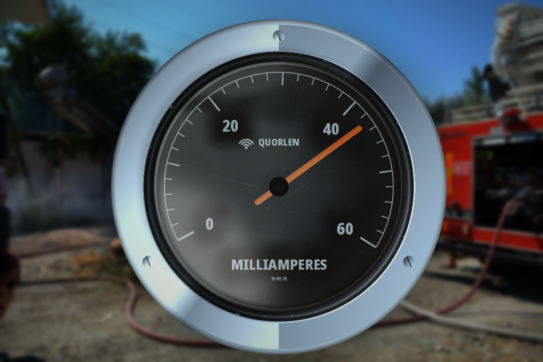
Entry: 43
